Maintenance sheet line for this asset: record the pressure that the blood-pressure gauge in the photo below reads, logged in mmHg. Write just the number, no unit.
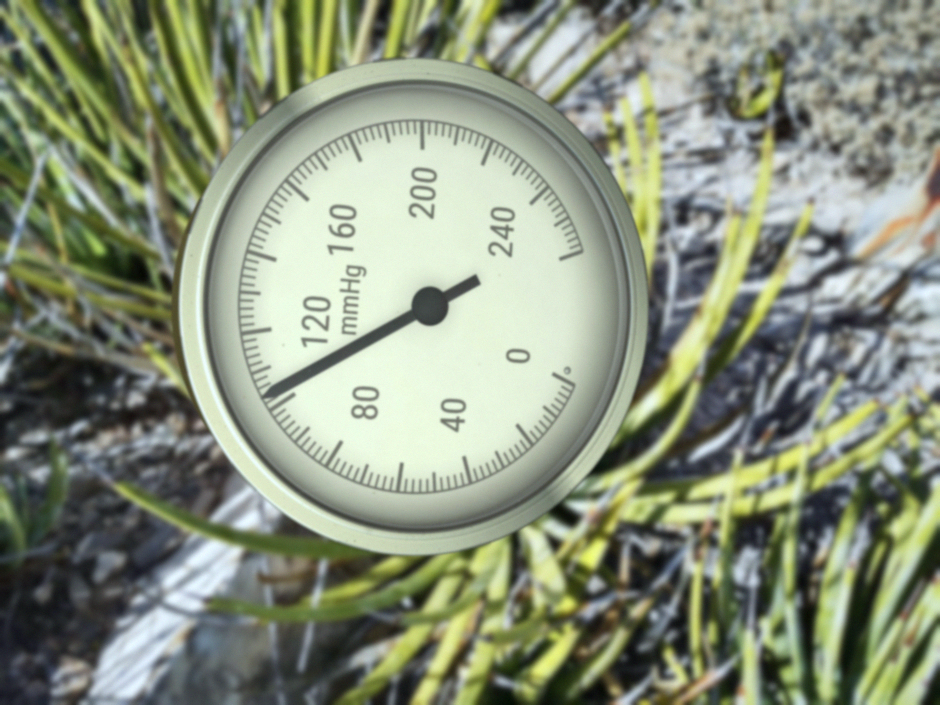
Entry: 104
